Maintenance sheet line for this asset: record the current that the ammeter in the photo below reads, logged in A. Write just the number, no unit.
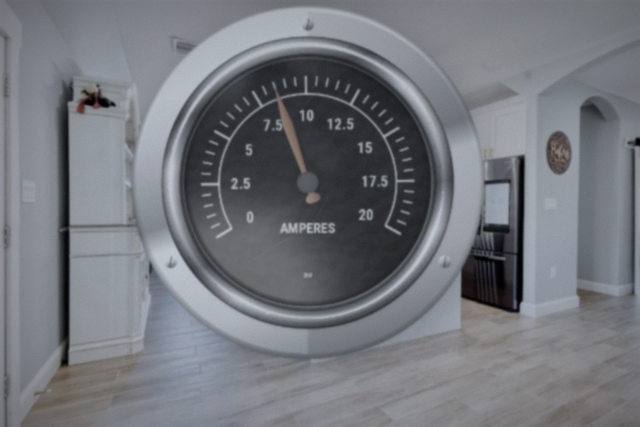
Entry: 8.5
